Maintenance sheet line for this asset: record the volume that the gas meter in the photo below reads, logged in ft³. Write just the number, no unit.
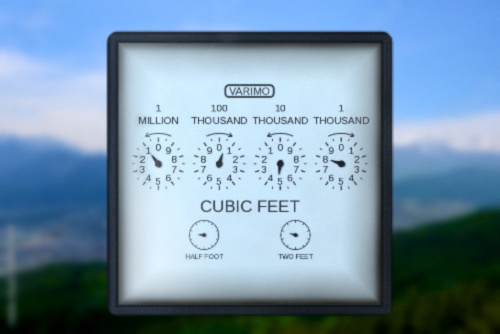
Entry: 104800
